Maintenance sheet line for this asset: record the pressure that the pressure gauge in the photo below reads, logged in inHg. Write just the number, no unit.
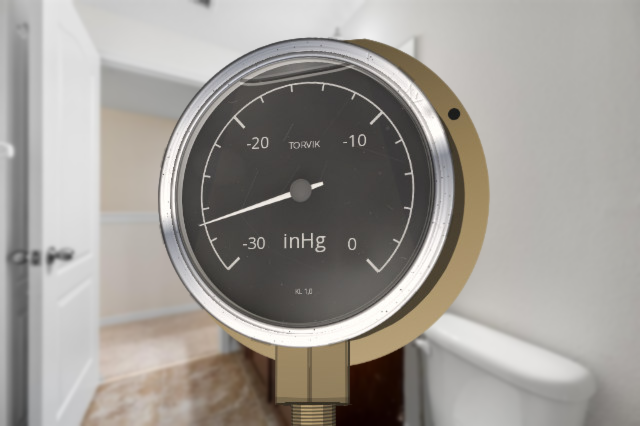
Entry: -27
